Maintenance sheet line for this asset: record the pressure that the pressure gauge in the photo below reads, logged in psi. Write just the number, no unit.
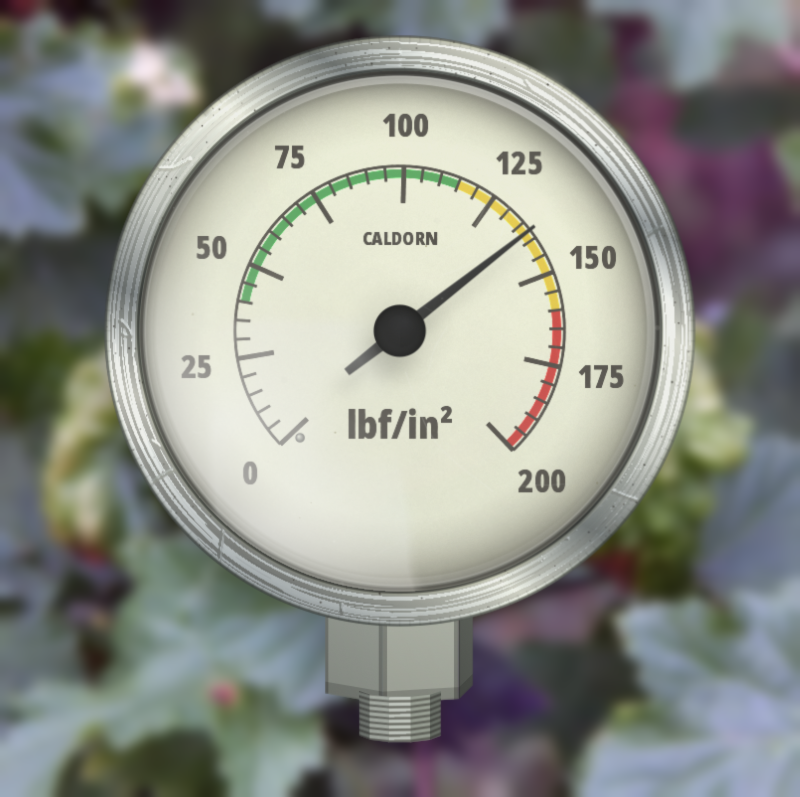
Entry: 137.5
